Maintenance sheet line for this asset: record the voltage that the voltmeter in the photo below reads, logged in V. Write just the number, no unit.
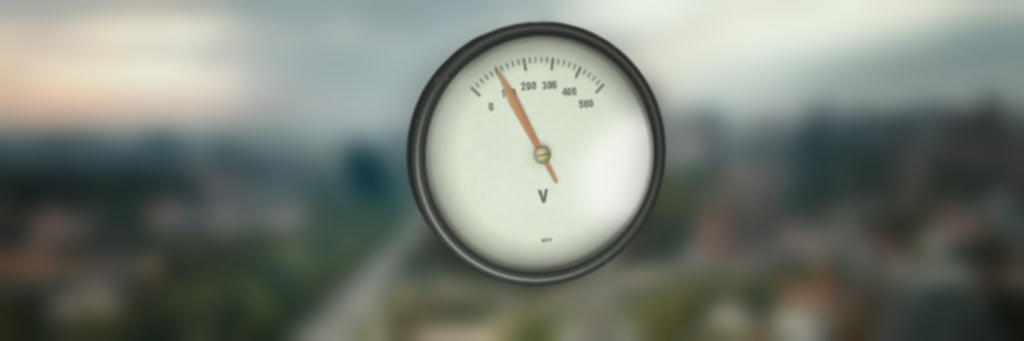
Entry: 100
